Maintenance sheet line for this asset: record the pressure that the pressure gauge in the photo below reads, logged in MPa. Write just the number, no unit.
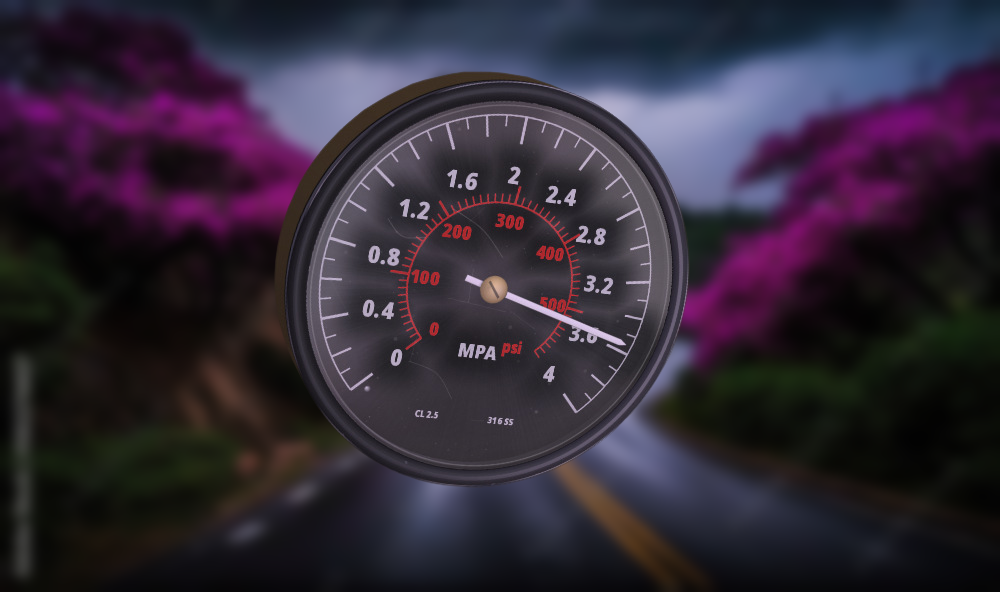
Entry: 3.55
